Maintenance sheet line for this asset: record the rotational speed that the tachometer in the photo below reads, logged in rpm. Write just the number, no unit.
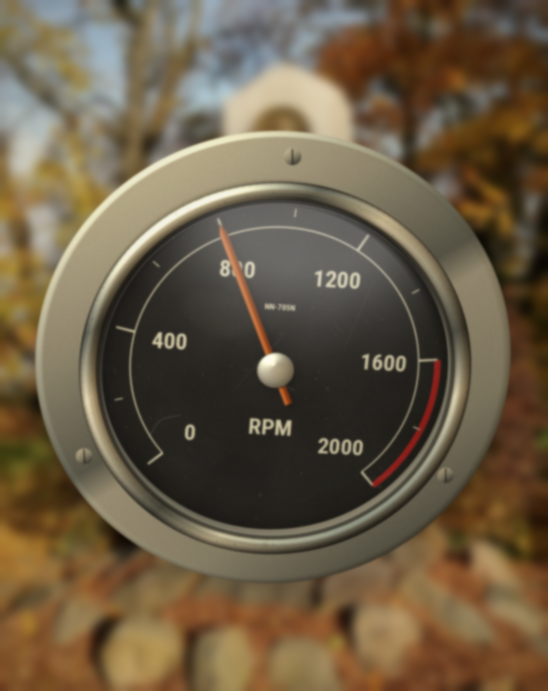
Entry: 800
